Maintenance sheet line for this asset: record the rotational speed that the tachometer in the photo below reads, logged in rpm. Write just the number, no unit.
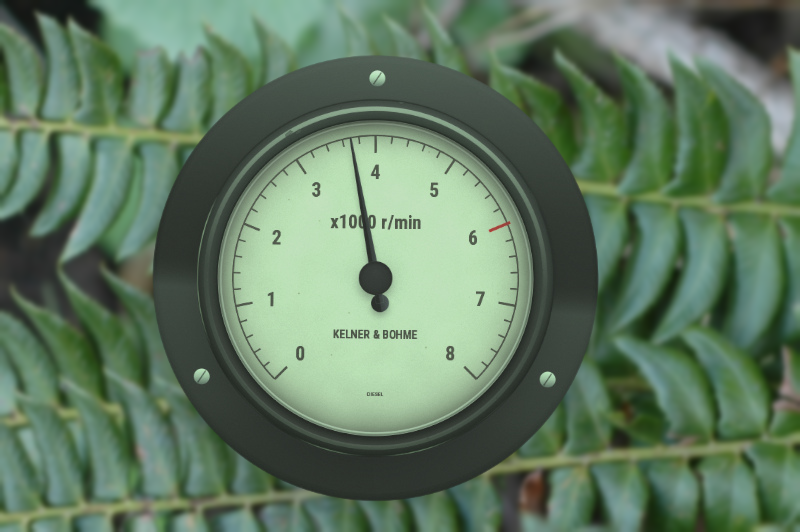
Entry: 3700
